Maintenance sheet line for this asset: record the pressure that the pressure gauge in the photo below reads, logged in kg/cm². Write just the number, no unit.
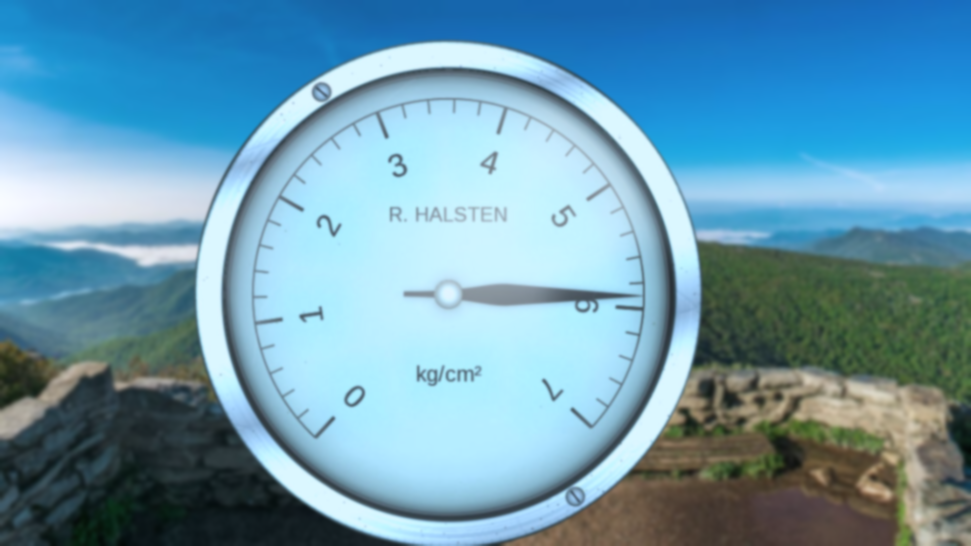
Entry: 5.9
